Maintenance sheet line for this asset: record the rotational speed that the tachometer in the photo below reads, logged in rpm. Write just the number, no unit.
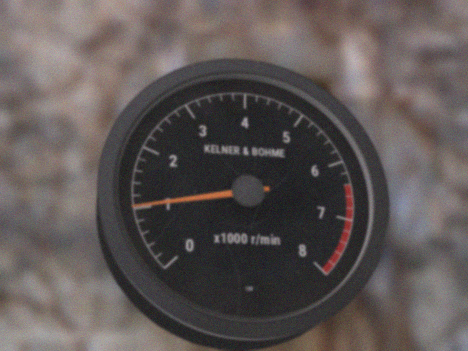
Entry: 1000
